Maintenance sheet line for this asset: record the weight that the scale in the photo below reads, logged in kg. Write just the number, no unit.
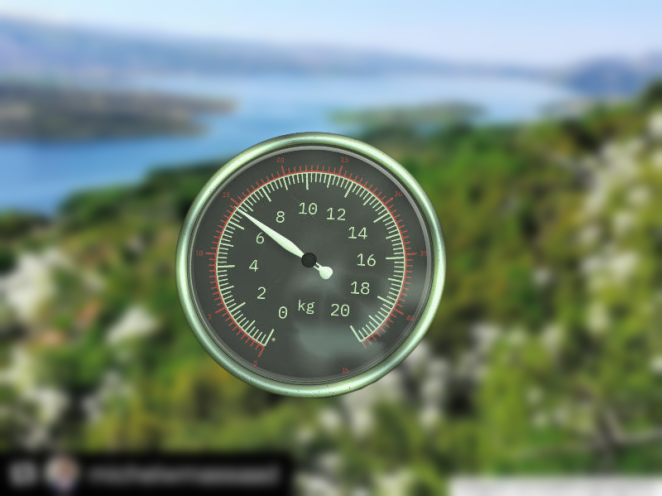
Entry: 6.6
